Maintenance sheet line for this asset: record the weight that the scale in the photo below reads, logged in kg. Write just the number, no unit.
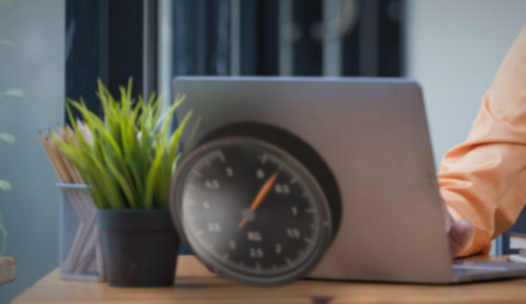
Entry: 0.25
